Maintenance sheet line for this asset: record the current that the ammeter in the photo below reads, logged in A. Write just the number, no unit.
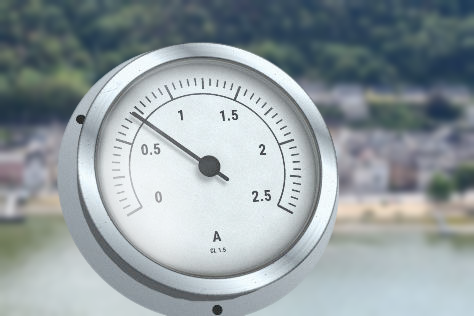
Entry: 0.7
